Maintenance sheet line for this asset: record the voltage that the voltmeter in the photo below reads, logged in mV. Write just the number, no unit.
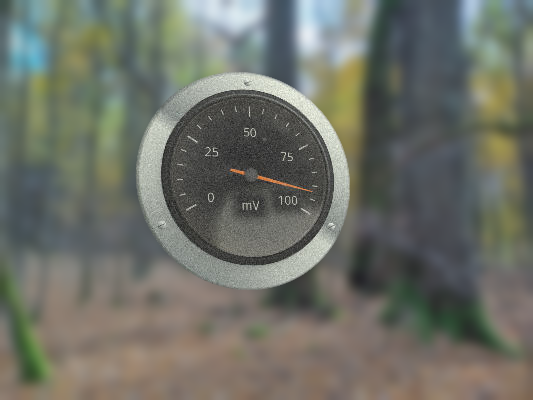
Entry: 92.5
